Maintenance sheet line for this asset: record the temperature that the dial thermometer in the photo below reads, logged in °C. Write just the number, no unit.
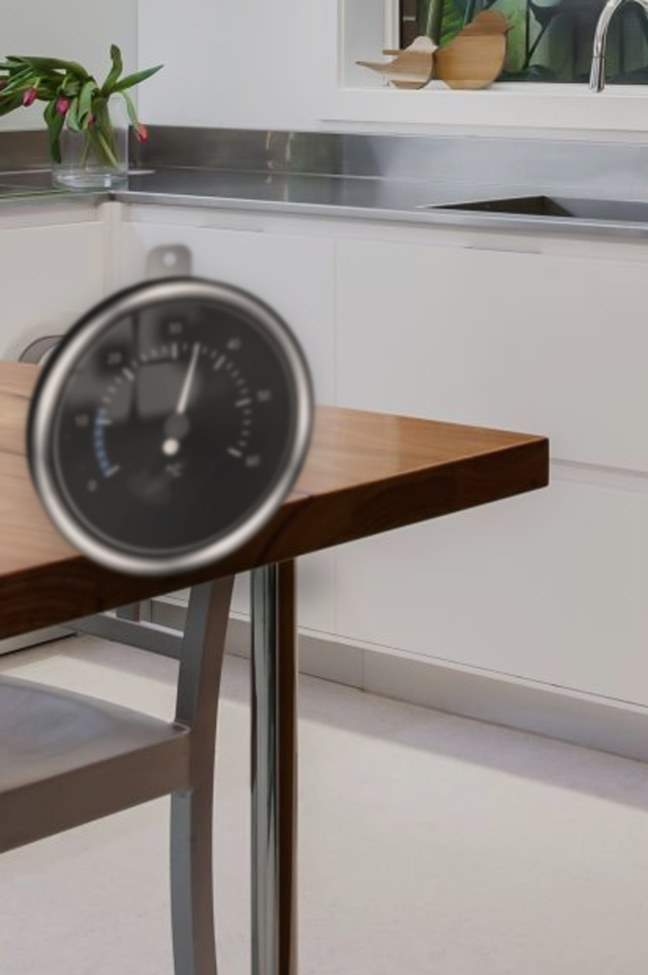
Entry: 34
